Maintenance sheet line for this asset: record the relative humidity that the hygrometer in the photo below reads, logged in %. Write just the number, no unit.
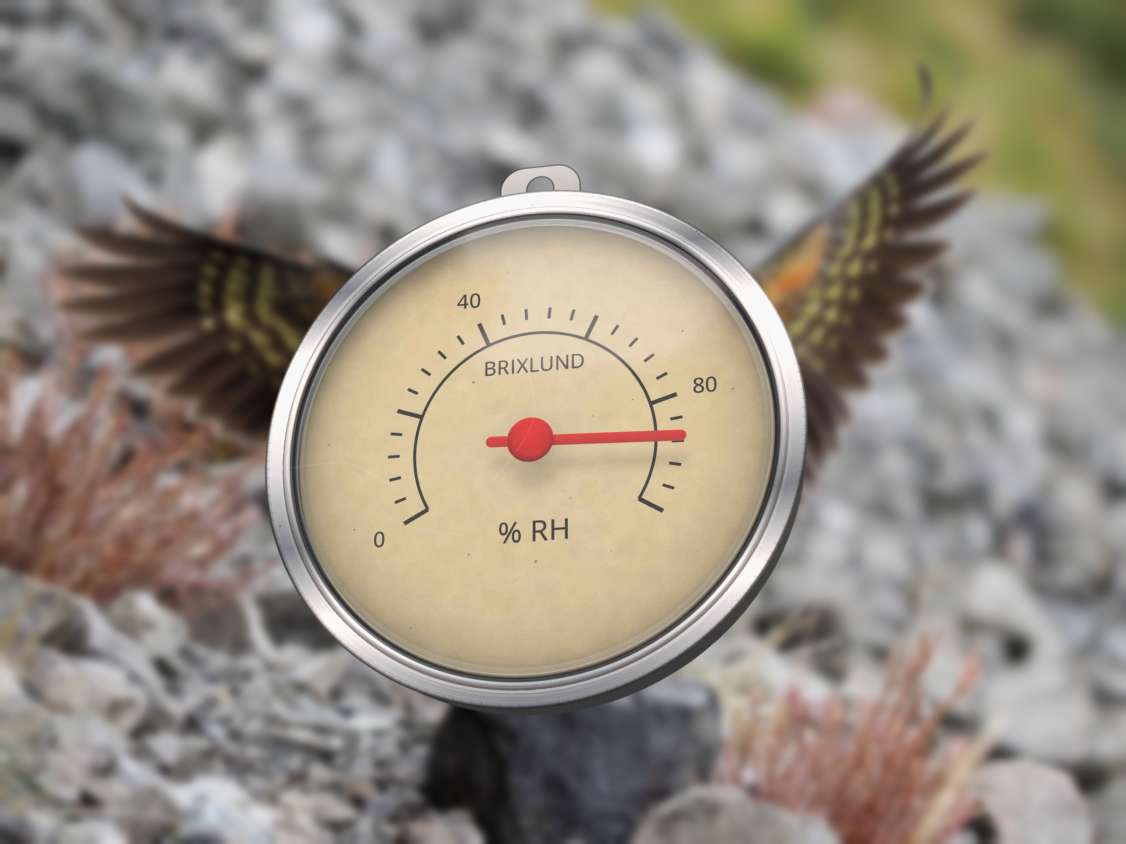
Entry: 88
